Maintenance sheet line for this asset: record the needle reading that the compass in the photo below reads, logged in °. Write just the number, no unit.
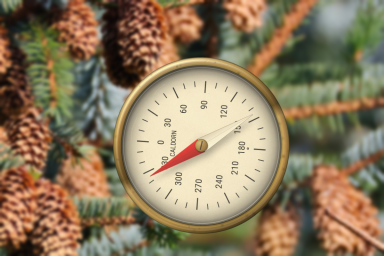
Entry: 325
